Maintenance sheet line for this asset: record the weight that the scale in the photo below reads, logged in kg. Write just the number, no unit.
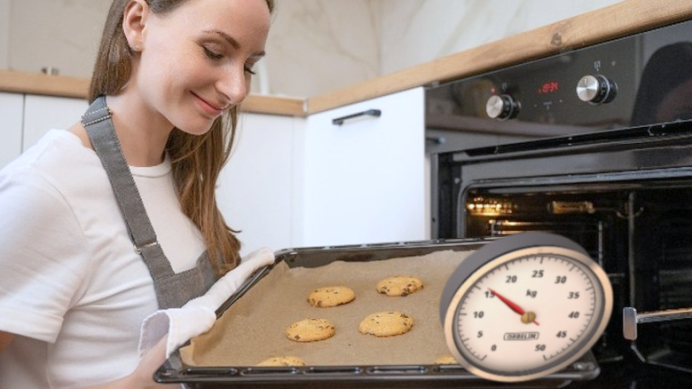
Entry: 16
